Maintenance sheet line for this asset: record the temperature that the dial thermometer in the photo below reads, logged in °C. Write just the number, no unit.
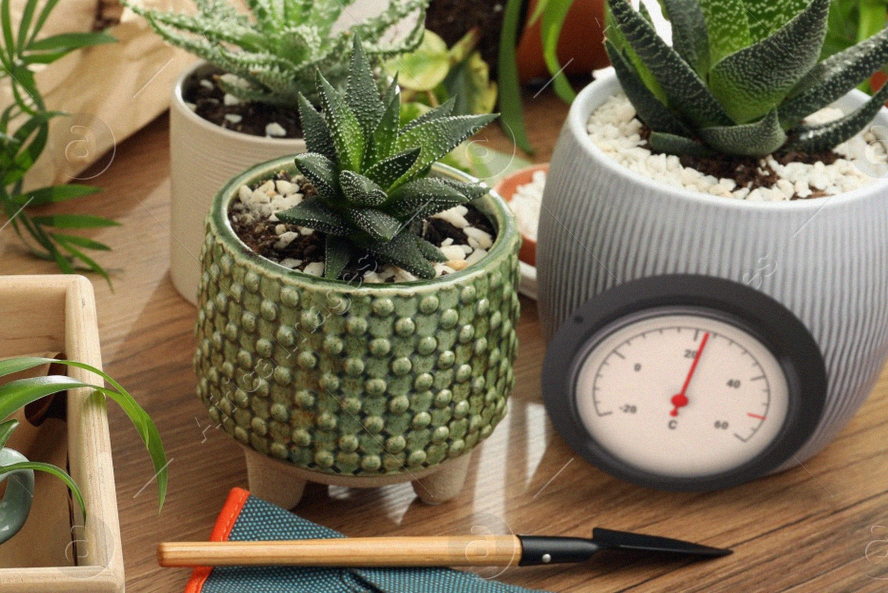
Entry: 22
